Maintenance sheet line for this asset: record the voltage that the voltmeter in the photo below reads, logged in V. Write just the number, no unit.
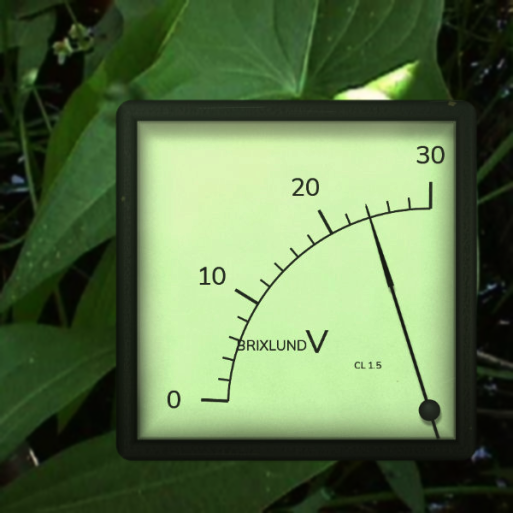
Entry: 24
